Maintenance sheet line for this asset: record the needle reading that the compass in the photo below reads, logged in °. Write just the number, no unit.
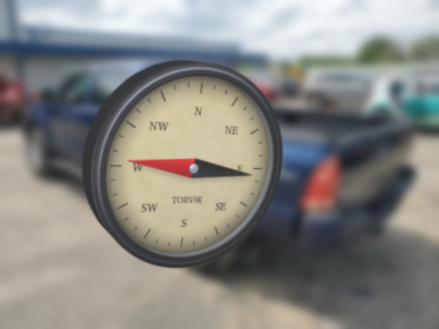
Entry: 275
